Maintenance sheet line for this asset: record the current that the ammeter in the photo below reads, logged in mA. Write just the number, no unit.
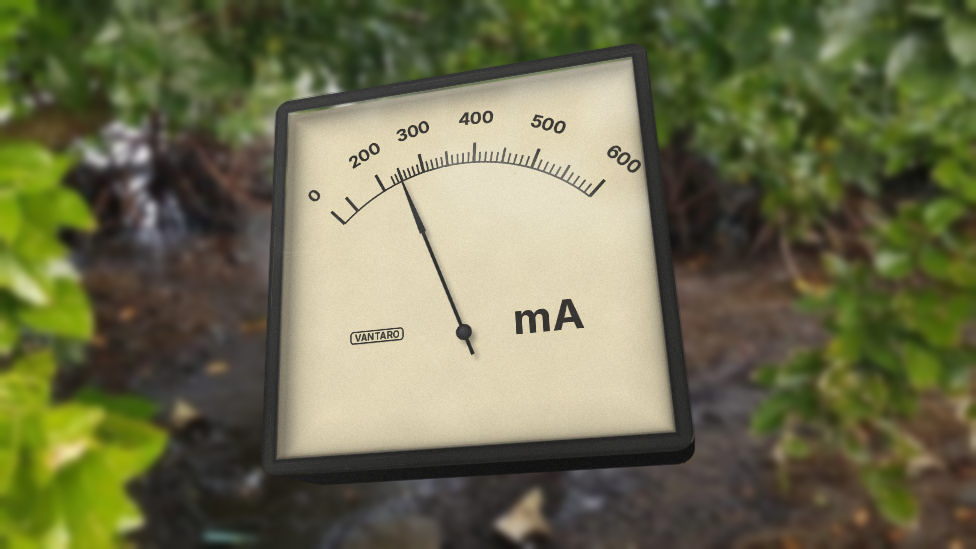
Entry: 250
